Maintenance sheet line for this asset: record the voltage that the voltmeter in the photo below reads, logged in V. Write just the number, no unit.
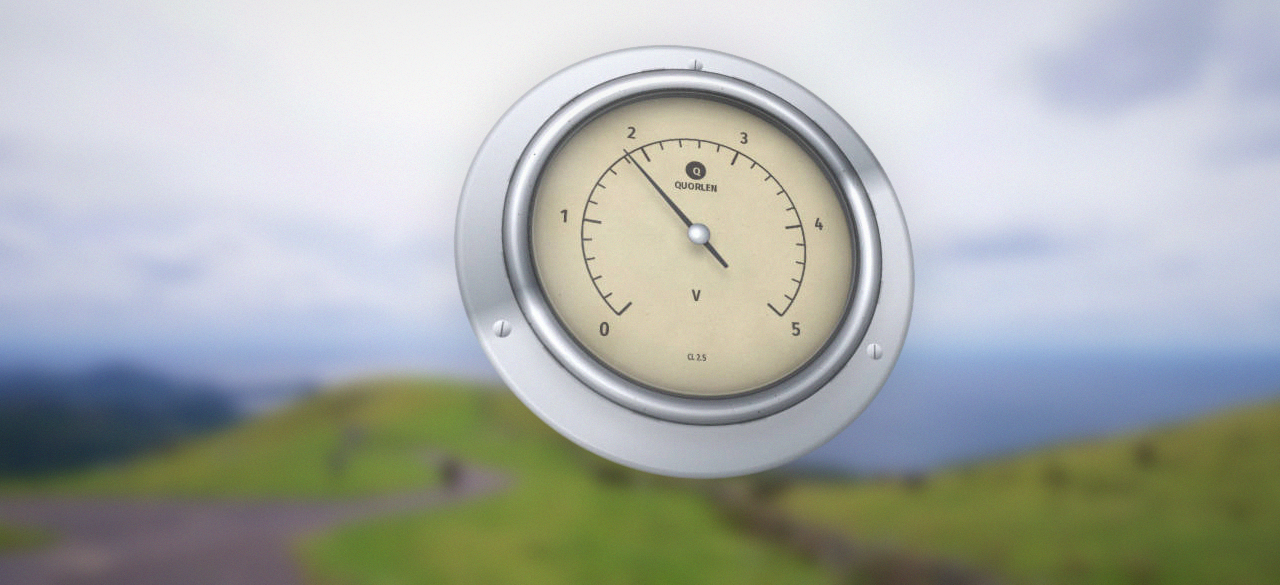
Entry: 1.8
